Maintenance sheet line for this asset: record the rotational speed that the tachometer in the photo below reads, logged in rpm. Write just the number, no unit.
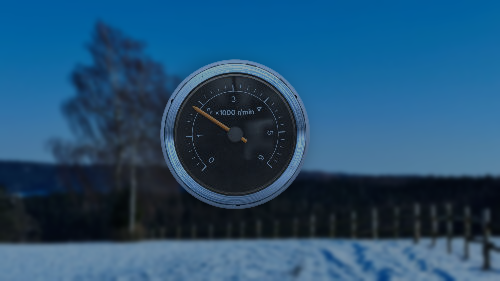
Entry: 1800
